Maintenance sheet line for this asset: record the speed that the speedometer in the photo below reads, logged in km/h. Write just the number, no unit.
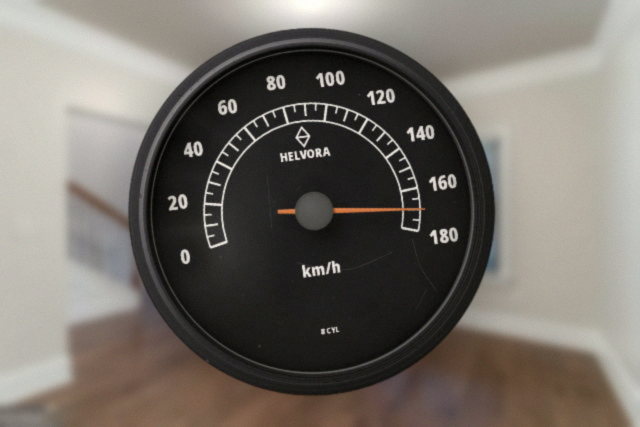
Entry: 170
